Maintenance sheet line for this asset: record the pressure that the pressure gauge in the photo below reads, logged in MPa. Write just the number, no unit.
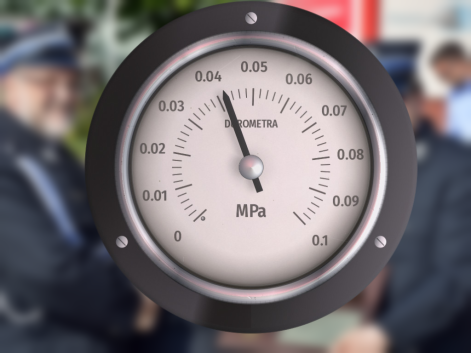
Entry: 0.042
